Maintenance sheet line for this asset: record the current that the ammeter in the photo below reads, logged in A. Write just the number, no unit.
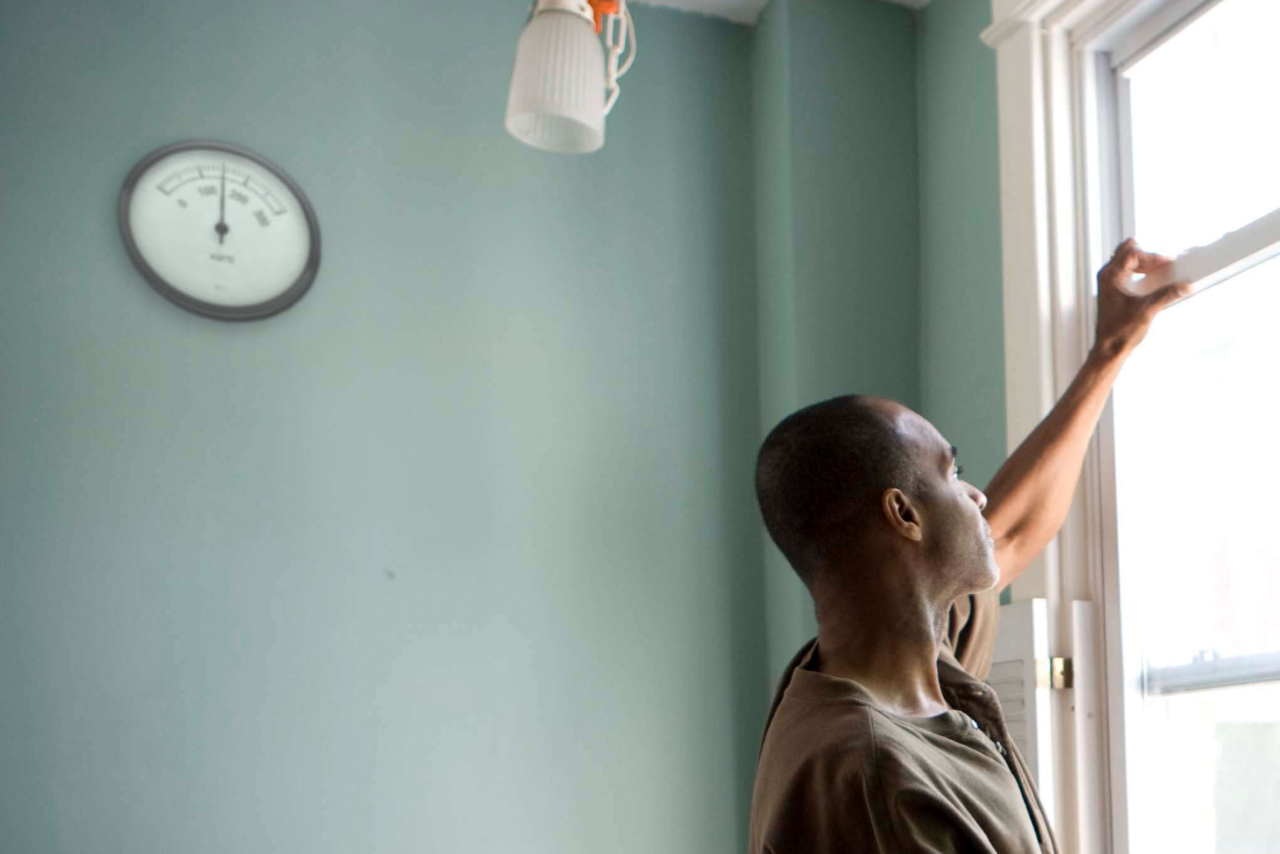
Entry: 150
